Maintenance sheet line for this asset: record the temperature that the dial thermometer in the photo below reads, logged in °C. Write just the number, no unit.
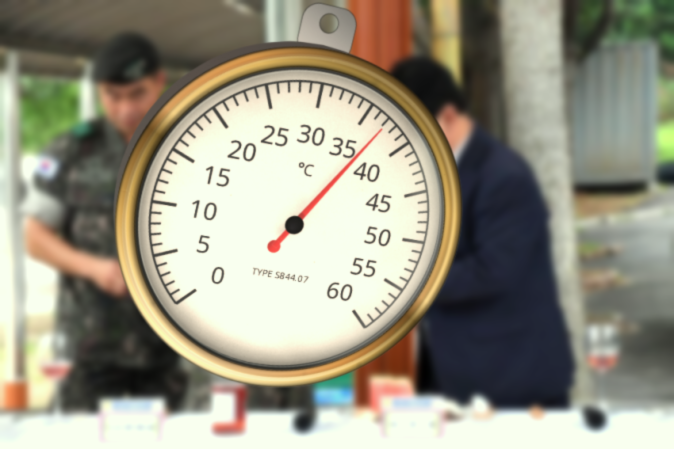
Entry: 37
